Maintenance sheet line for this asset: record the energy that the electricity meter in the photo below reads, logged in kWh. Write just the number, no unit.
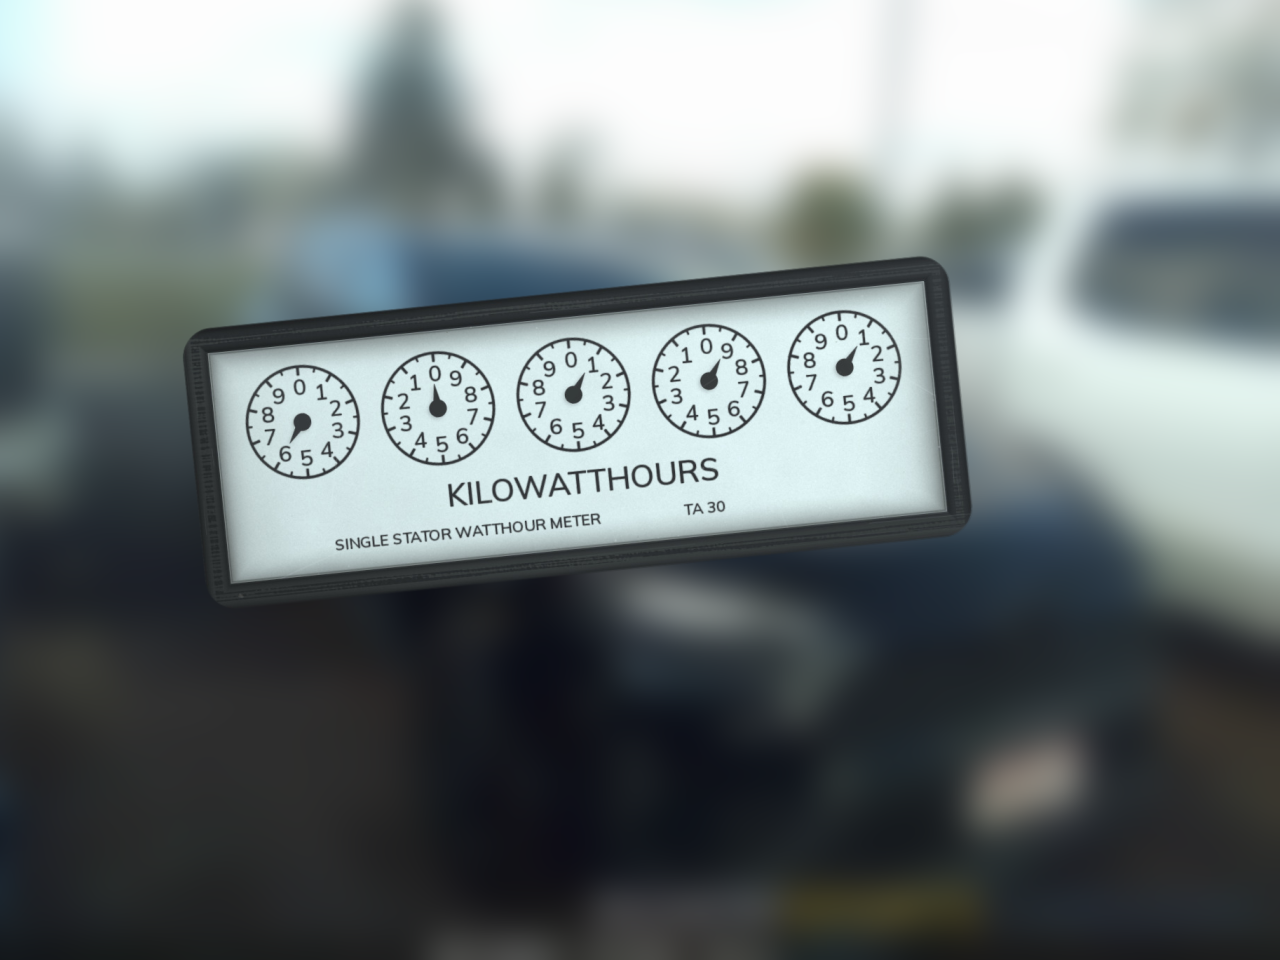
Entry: 60091
